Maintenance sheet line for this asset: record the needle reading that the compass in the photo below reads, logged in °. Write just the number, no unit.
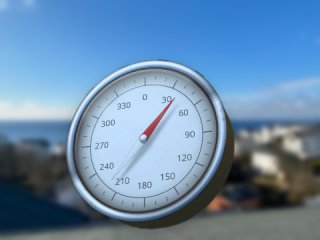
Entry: 40
